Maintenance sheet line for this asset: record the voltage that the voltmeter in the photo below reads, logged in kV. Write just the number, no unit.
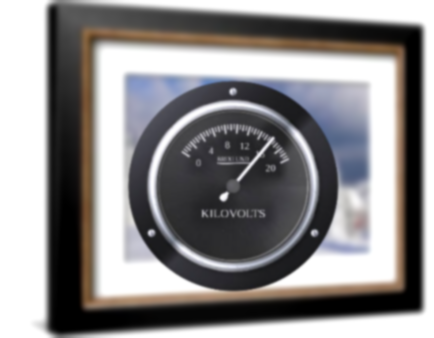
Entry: 16
